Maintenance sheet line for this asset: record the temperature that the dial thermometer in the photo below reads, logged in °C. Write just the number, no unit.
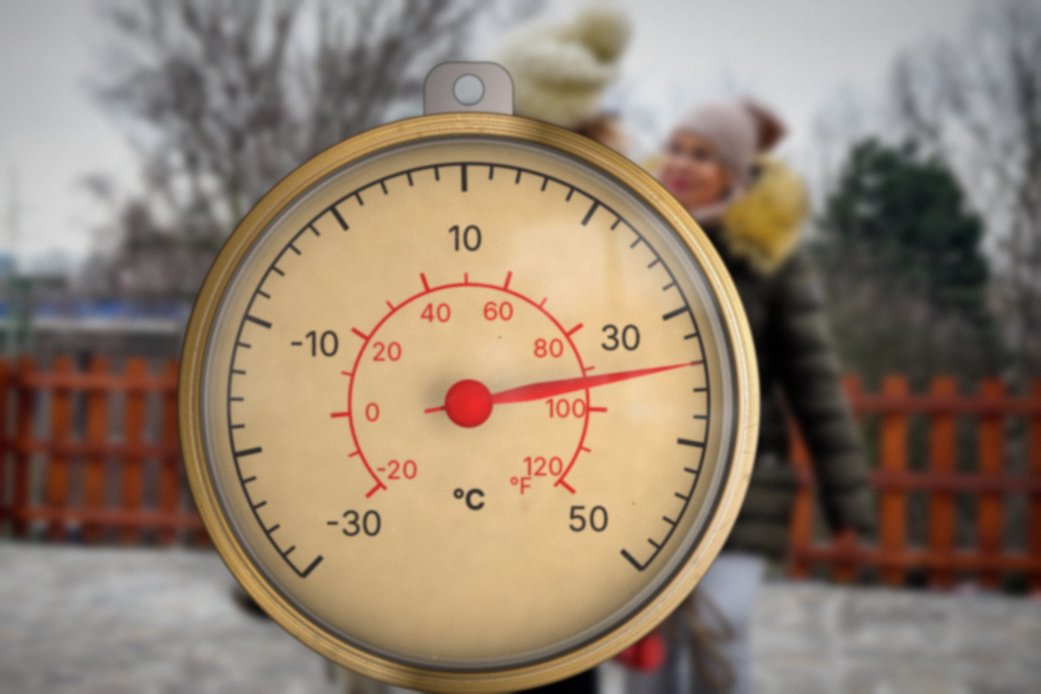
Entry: 34
